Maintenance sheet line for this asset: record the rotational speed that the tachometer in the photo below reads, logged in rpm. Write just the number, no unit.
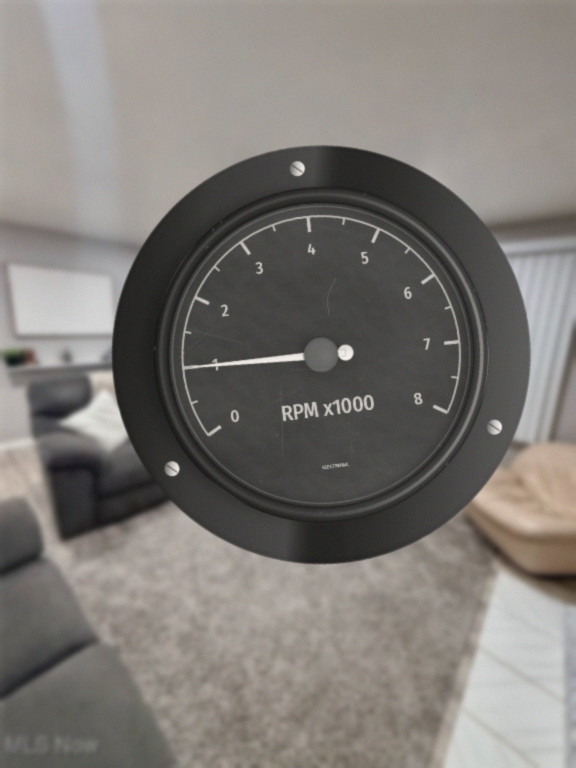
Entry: 1000
